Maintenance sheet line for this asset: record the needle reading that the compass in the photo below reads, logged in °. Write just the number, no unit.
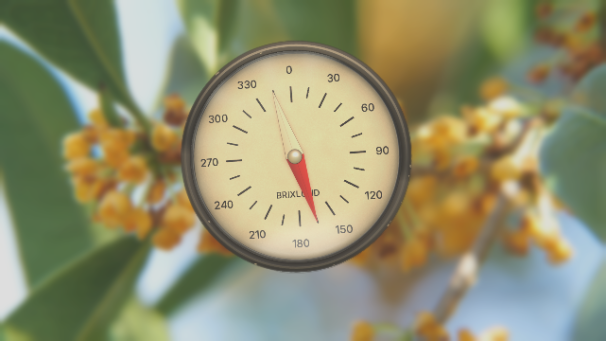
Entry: 165
